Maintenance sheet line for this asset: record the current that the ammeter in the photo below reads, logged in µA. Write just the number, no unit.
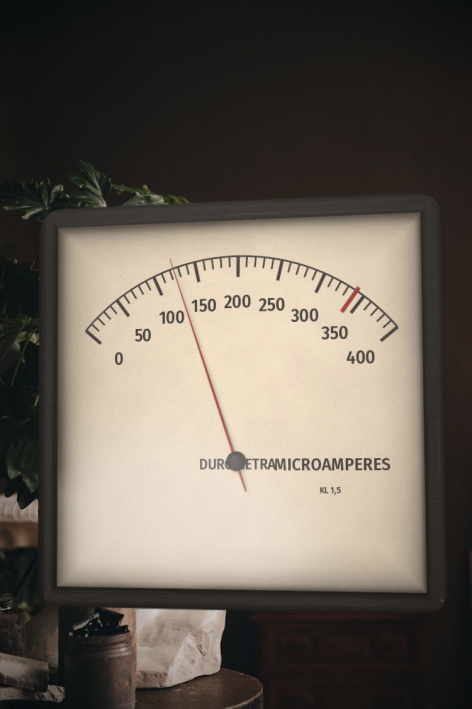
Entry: 125
